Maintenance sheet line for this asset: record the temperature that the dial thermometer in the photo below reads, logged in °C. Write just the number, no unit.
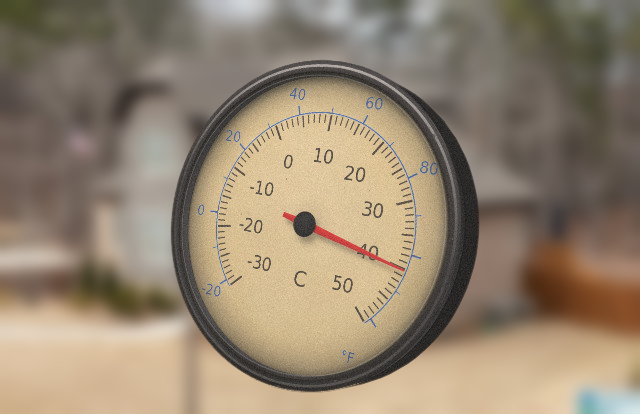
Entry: 40
